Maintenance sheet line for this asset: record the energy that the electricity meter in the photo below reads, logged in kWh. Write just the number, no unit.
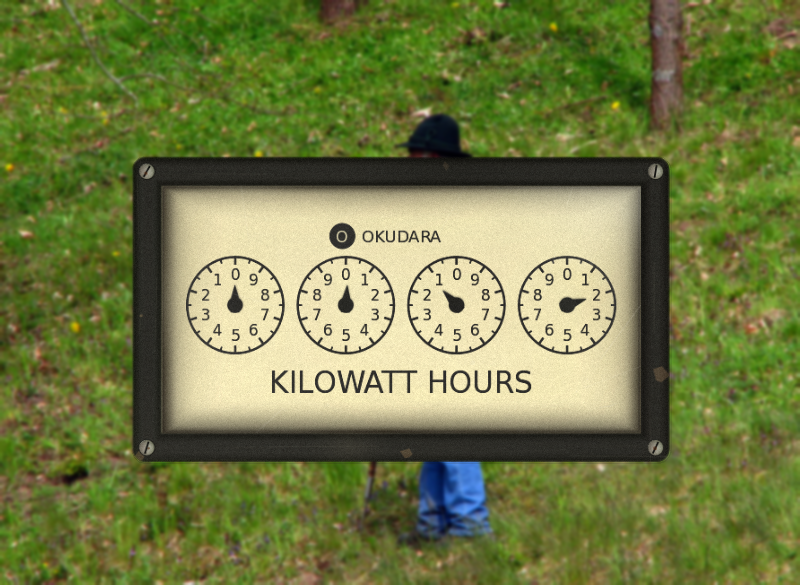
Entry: 12
